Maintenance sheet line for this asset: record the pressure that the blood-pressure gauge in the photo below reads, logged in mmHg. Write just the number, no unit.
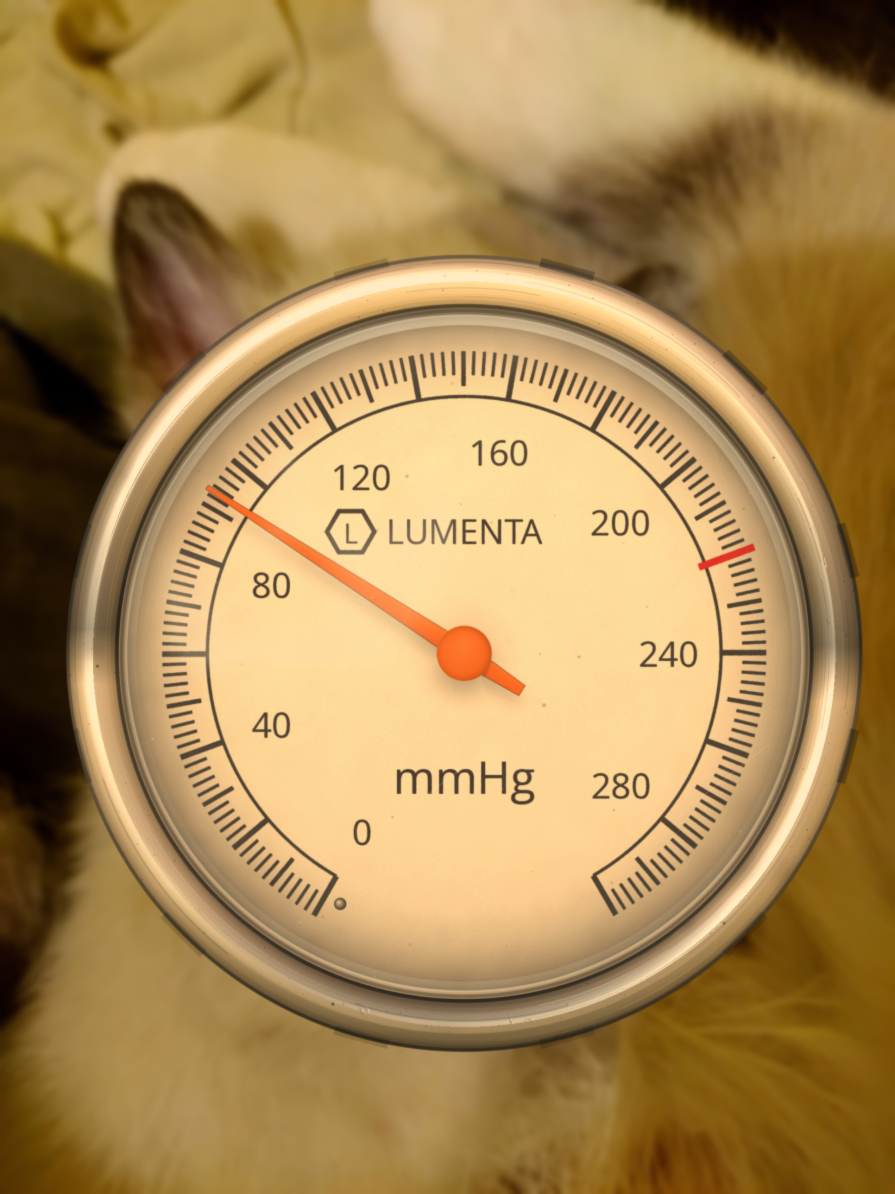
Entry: 93
